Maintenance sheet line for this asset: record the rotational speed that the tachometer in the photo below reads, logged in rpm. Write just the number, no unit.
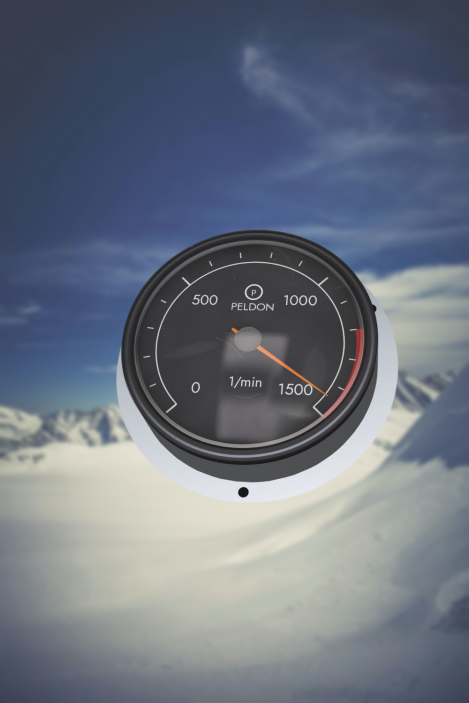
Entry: 1450
